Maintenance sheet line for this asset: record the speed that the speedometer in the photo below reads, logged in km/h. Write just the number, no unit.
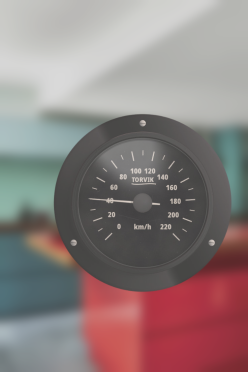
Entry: 40
